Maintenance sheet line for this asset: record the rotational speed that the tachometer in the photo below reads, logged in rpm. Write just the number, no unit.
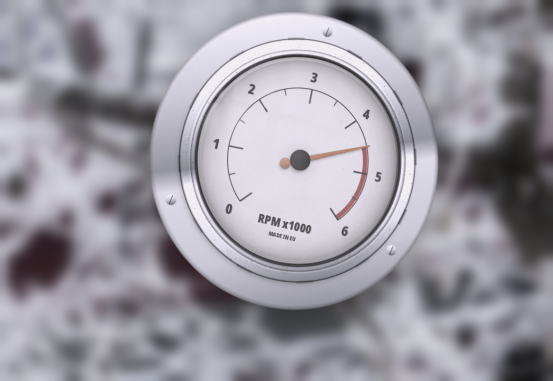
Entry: 4500
